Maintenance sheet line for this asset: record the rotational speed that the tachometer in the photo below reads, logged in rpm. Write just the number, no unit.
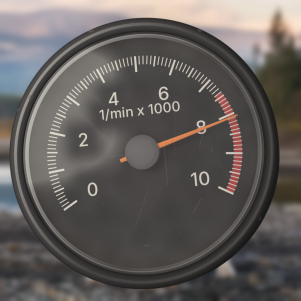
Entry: 8100
